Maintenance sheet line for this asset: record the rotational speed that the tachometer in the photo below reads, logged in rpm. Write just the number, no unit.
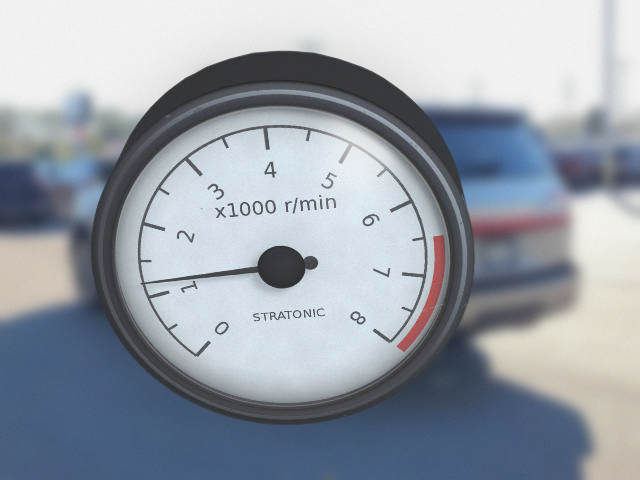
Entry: 1250
